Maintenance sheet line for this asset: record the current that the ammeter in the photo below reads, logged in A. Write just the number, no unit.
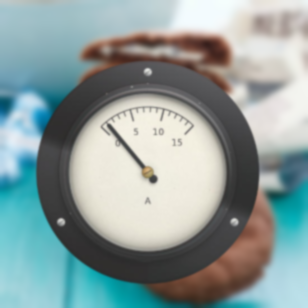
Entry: 1
